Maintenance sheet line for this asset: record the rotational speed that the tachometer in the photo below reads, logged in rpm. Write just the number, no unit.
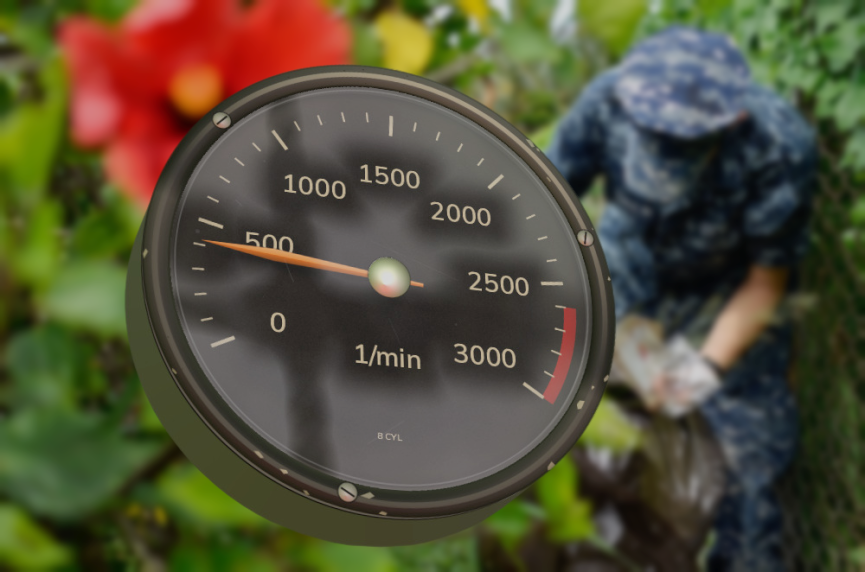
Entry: 400
